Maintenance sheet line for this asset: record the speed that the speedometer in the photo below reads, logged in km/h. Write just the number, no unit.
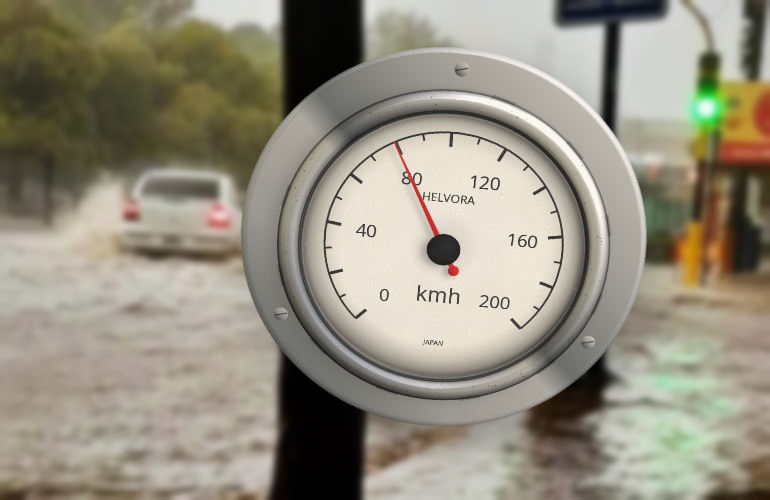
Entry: 80
